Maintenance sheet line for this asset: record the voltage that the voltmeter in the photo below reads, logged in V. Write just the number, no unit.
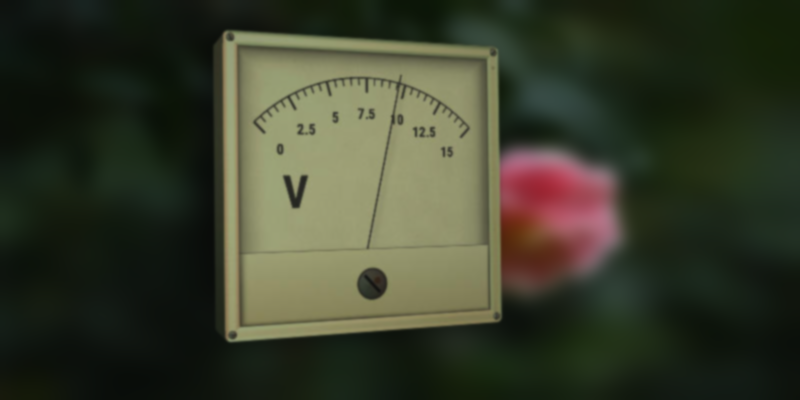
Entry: 9.5
